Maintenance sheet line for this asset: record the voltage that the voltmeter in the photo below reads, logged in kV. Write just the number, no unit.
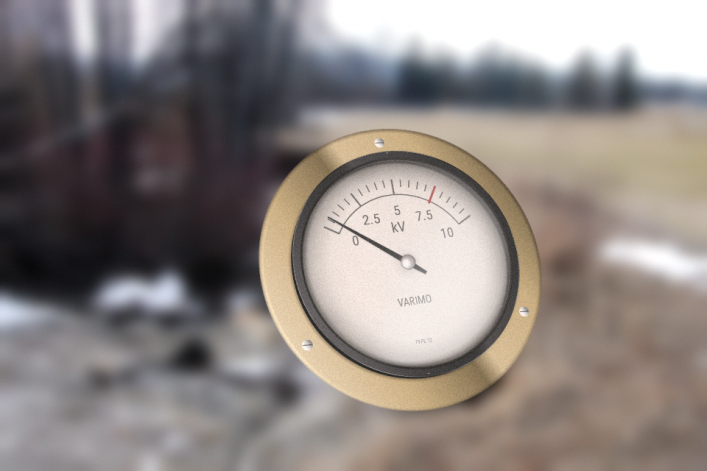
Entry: 0.5
